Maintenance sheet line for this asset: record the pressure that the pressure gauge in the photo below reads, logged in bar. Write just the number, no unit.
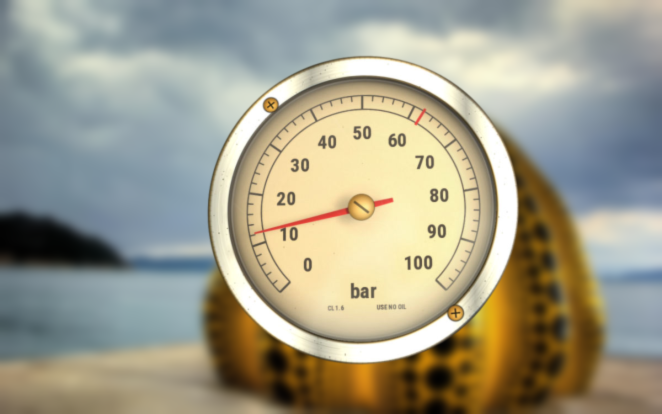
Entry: 12
